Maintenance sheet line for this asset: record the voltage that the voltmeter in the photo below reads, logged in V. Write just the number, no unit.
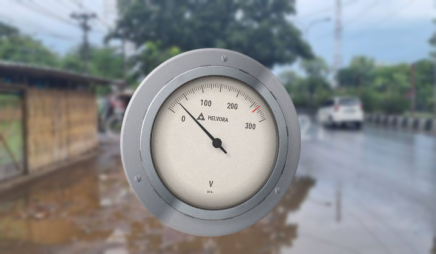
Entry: 25
